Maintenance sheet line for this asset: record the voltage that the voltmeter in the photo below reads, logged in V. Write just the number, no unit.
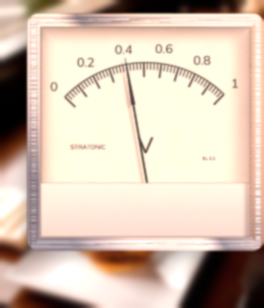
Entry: 0.4
